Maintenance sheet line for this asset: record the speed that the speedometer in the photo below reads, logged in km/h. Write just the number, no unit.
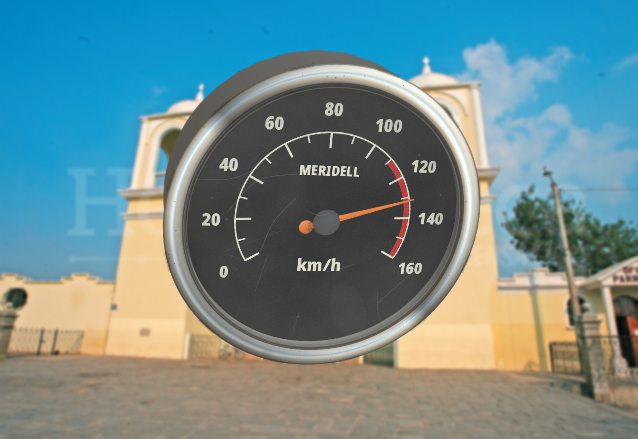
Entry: 130
